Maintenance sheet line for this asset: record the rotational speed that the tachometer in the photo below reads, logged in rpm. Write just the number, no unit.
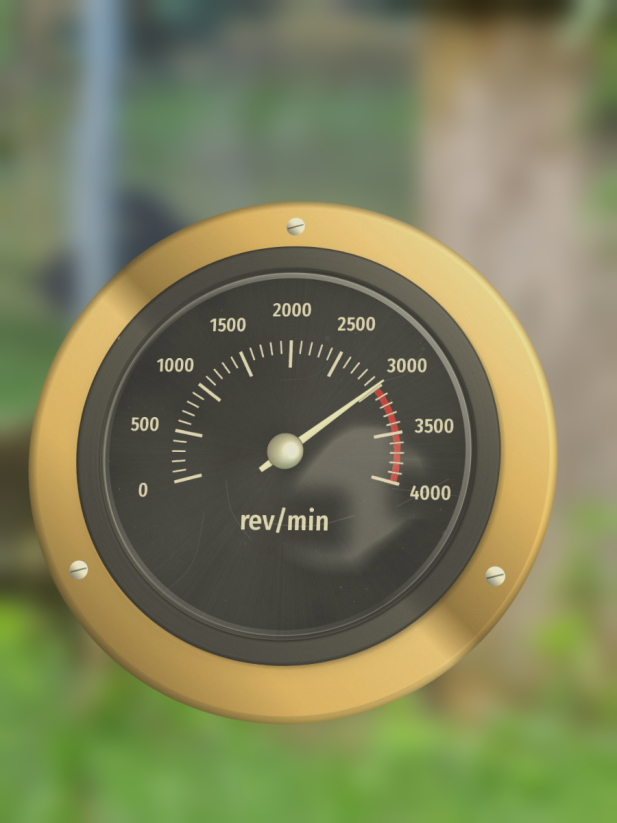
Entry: 3000
